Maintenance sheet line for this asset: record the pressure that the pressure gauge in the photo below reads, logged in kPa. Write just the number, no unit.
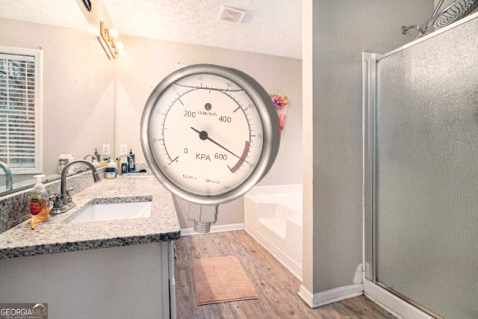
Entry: 550
